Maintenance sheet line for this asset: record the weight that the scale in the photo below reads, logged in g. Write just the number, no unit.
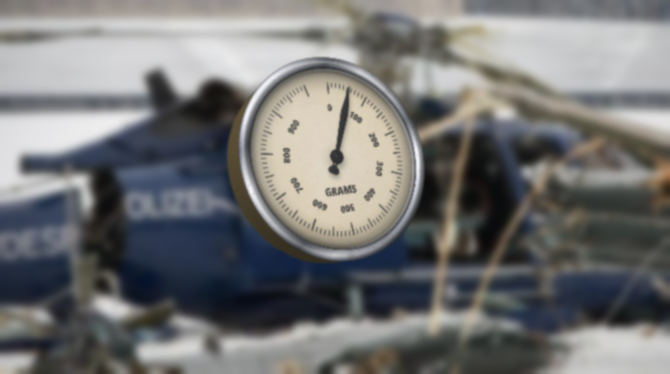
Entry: 50
